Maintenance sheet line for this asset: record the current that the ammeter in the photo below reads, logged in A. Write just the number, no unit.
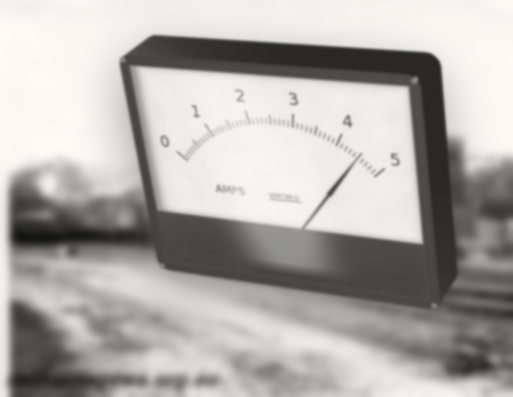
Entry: 4.5
